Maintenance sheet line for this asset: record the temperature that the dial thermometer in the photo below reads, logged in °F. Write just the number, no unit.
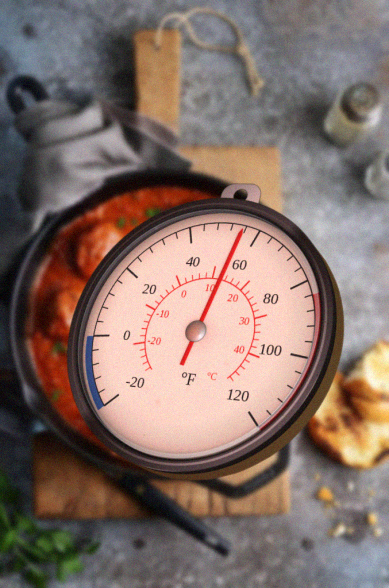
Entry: 56
